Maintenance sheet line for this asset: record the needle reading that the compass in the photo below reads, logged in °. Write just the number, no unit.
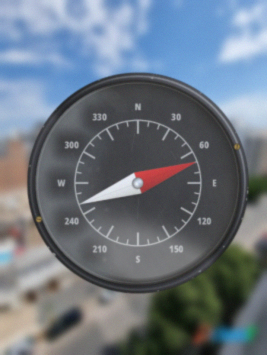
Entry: 70
